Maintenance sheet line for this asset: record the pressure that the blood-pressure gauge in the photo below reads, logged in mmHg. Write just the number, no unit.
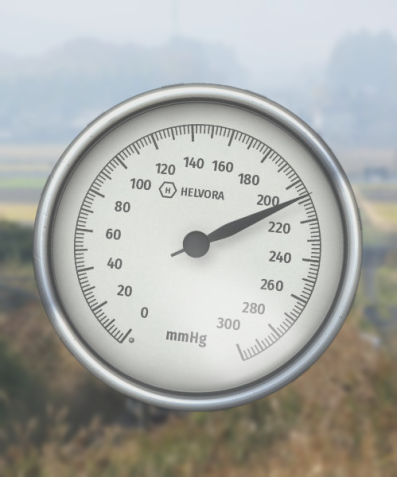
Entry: 208
